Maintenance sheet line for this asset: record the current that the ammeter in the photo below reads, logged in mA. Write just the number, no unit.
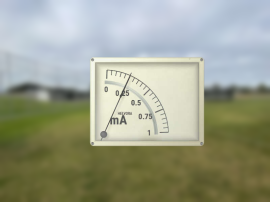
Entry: 0.25
